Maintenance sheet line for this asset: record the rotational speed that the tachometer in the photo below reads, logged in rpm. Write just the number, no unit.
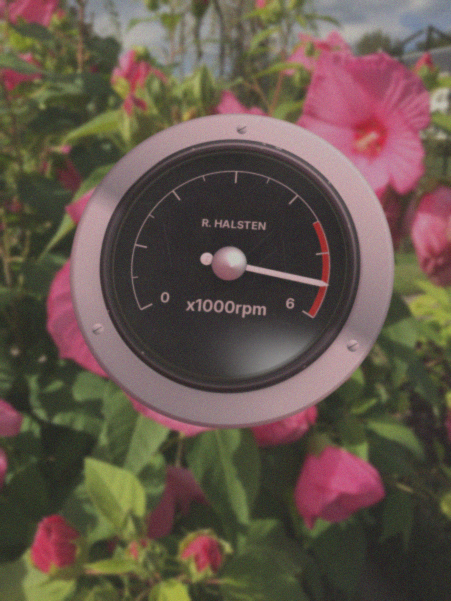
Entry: 5500
